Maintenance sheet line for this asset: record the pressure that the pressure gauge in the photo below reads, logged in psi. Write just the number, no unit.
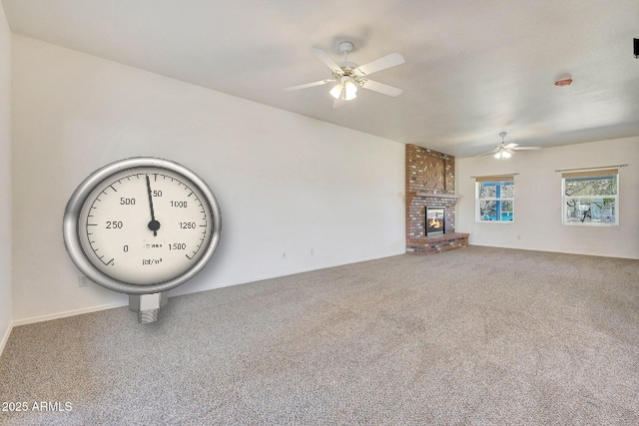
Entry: 700
